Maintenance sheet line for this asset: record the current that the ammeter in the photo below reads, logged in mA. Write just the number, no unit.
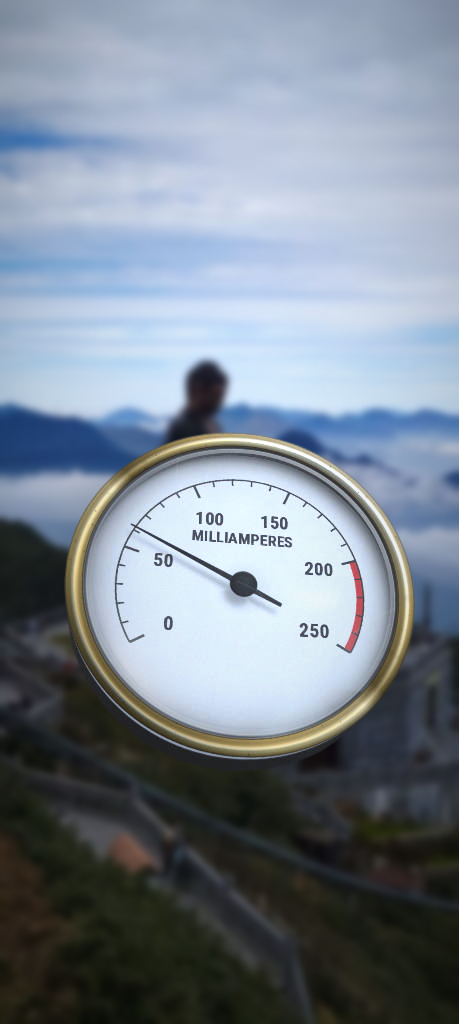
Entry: 60
